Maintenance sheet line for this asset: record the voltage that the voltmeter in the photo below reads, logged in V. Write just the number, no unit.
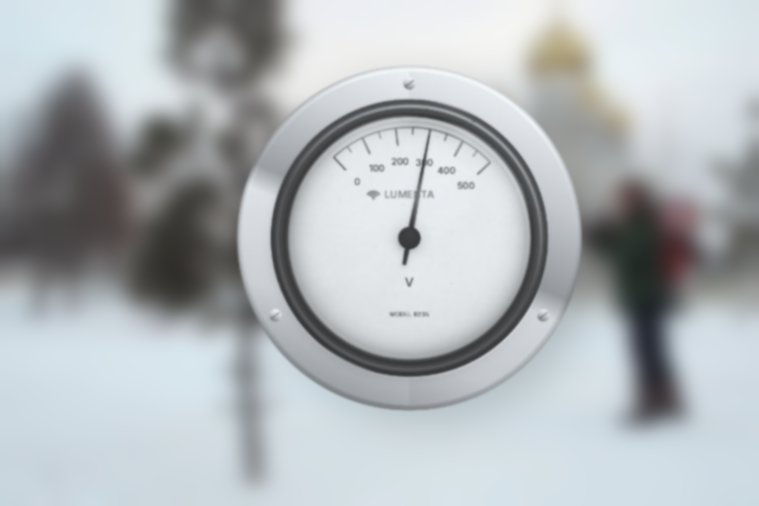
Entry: 300
